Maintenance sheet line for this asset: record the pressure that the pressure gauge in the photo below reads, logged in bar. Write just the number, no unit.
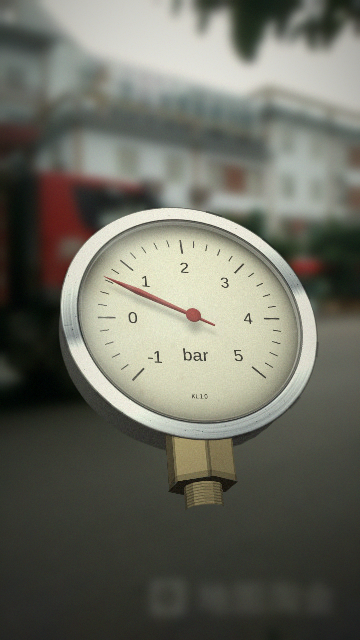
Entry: 0.6
